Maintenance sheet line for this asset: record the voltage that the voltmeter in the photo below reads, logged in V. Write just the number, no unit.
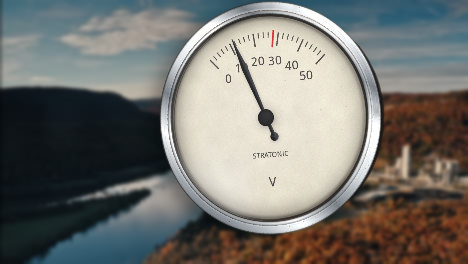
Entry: 12
